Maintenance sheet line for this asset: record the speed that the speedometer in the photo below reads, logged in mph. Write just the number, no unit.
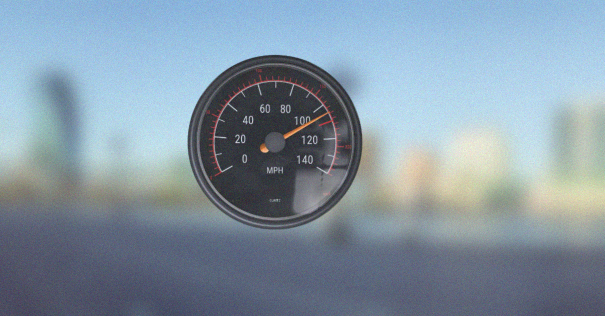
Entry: 105
